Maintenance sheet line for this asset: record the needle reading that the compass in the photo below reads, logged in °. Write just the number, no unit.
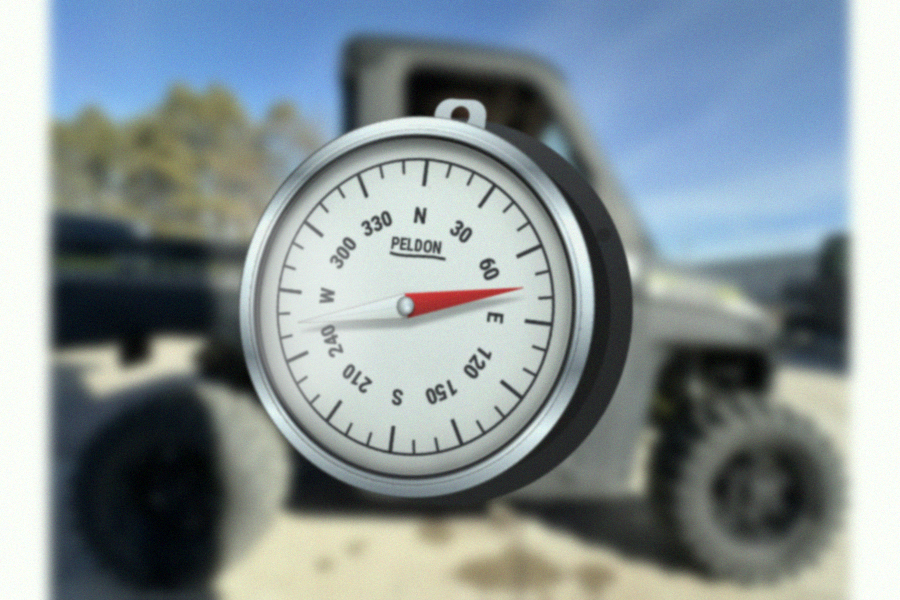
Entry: 75
